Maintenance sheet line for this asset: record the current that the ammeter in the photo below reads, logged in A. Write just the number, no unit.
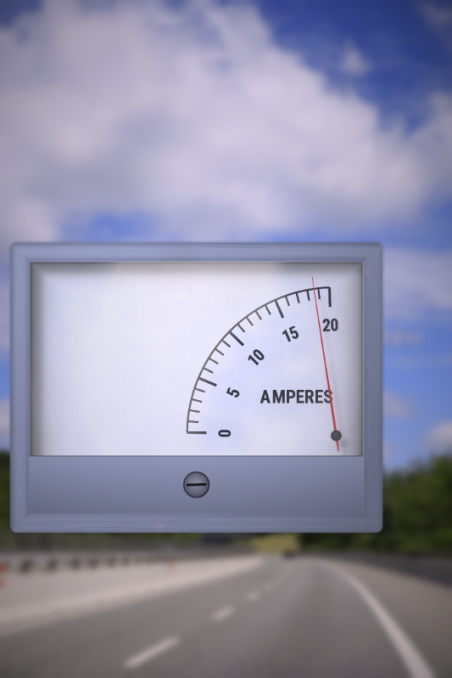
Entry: 18.5
